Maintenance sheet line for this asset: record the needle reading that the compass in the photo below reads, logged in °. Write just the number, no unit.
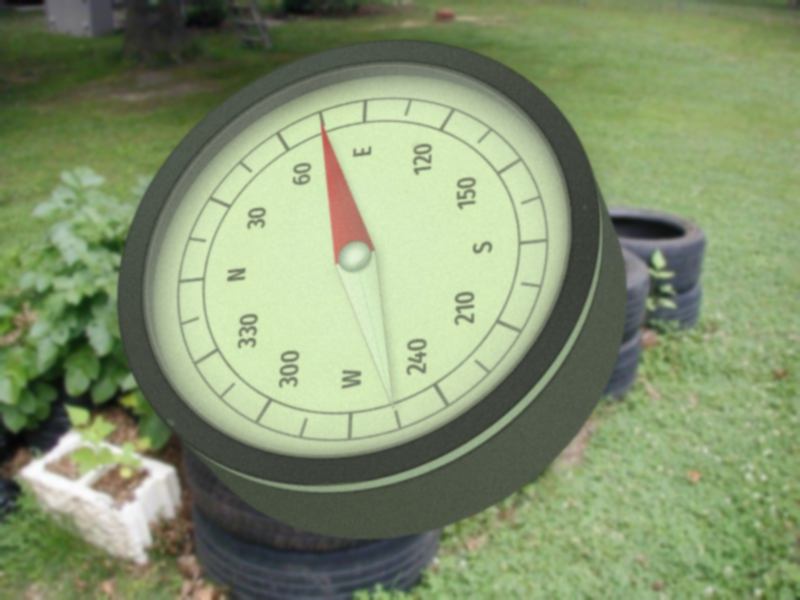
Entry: 75
